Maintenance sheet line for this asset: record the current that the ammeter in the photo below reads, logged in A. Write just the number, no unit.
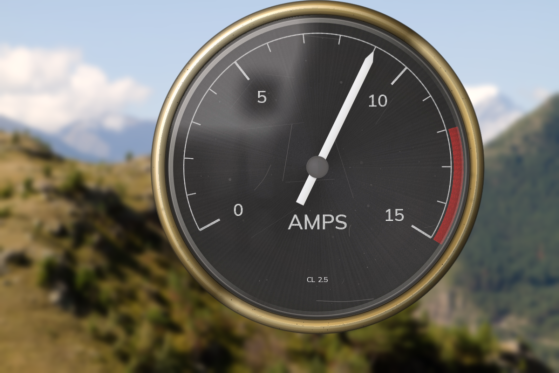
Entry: 9
